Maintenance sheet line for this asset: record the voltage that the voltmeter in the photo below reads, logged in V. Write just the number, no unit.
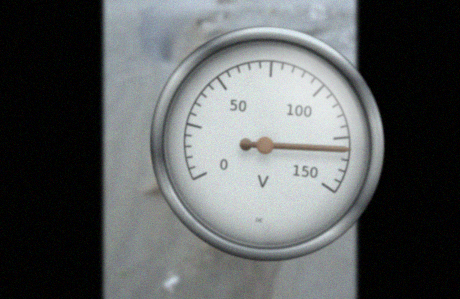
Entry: 130
